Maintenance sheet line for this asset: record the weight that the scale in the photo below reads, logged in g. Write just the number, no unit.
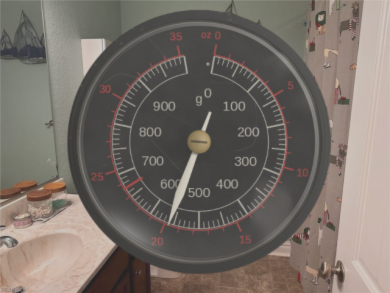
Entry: 560
